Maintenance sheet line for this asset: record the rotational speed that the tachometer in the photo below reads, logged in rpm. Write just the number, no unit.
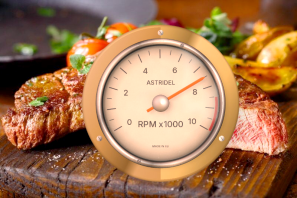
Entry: 7500
